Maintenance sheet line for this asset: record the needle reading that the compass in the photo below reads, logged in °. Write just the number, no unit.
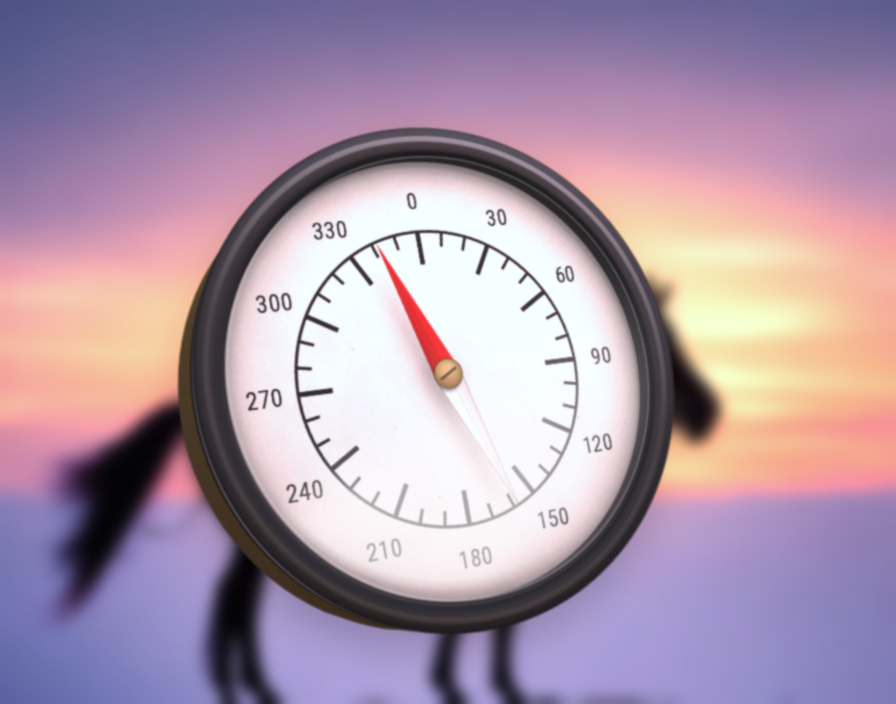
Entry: 340
